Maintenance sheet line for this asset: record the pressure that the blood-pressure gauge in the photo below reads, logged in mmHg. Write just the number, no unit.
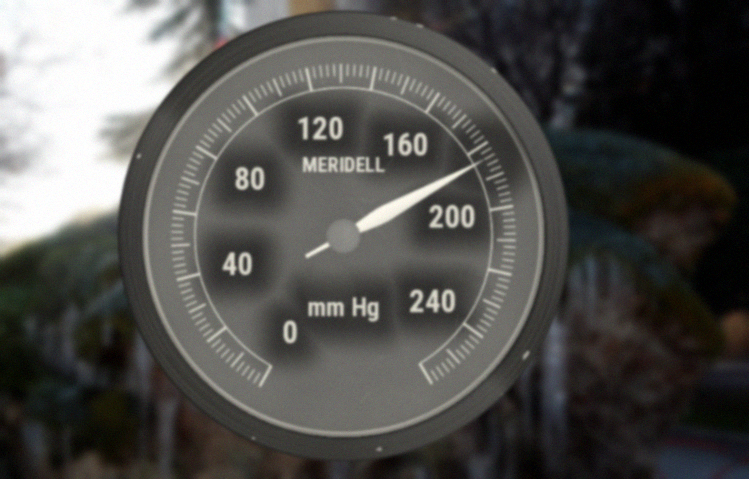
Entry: 184
